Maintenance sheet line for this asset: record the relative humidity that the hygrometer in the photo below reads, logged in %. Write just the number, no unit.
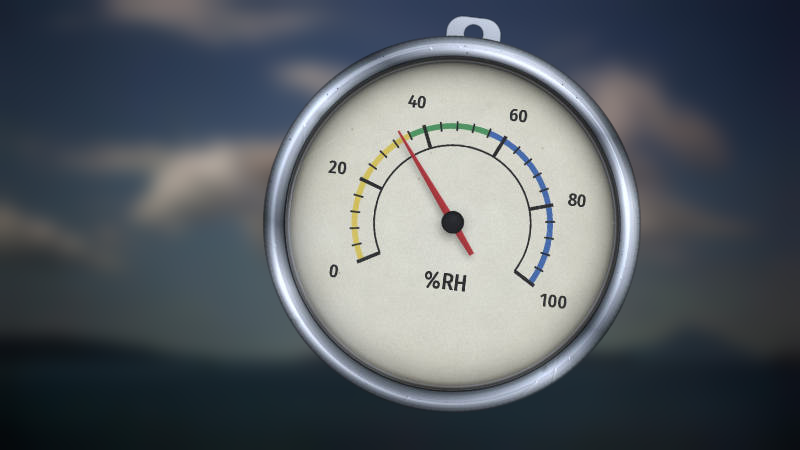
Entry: 34
